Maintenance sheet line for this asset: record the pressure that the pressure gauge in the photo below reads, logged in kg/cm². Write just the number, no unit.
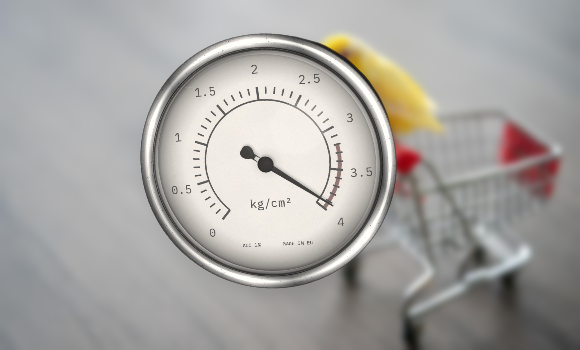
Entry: 3.9
